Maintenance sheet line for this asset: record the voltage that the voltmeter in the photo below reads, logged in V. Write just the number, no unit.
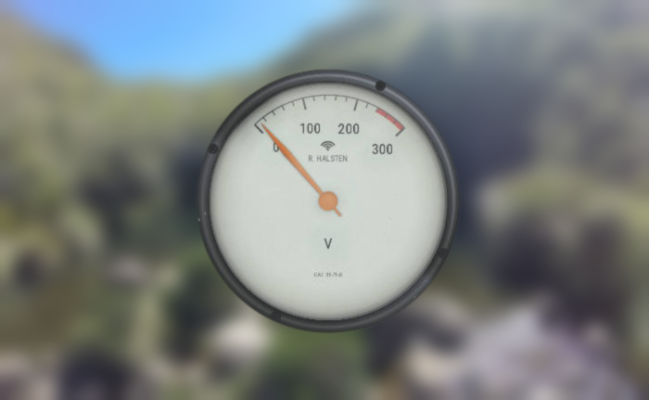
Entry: 10
